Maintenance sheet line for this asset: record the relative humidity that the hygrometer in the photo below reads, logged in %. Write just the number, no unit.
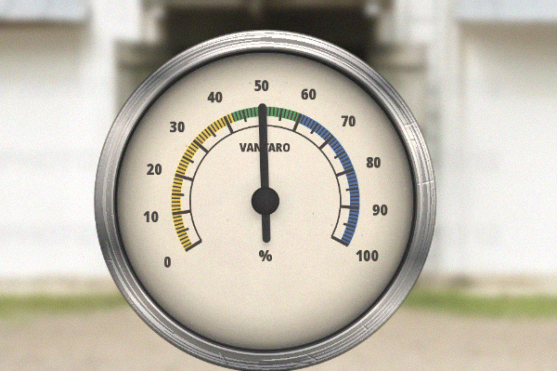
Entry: 50
